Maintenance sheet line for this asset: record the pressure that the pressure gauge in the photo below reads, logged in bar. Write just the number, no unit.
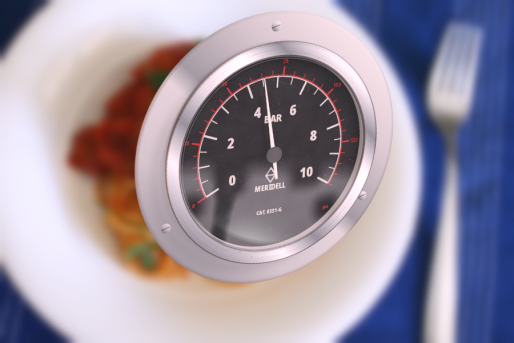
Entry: 4.5
